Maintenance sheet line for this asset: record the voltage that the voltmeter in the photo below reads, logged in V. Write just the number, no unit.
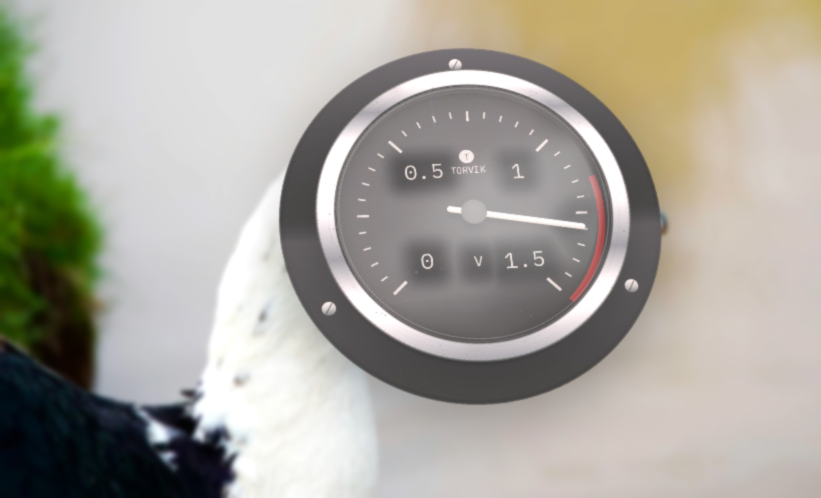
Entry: 1.3
